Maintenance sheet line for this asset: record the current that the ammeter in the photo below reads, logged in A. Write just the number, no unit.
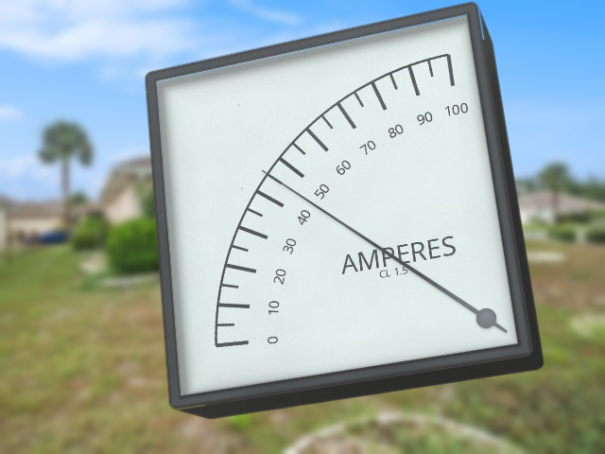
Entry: 45
